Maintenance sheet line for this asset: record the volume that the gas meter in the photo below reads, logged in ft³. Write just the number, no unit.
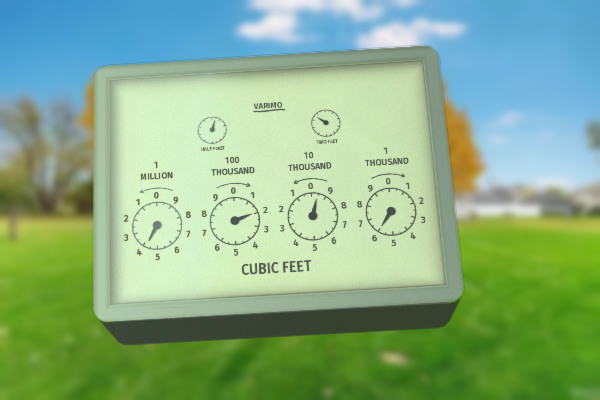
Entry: 419600
